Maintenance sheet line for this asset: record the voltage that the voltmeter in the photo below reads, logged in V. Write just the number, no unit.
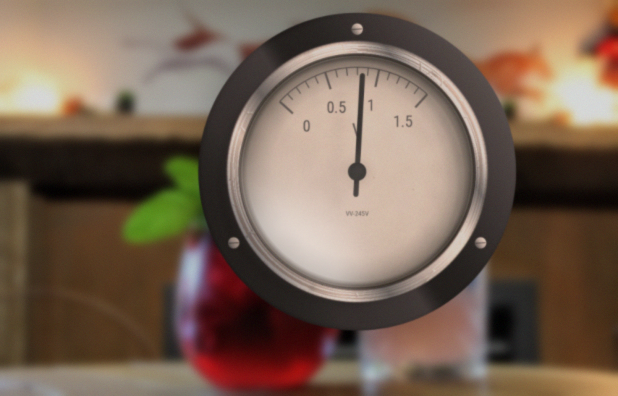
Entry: 0.85
